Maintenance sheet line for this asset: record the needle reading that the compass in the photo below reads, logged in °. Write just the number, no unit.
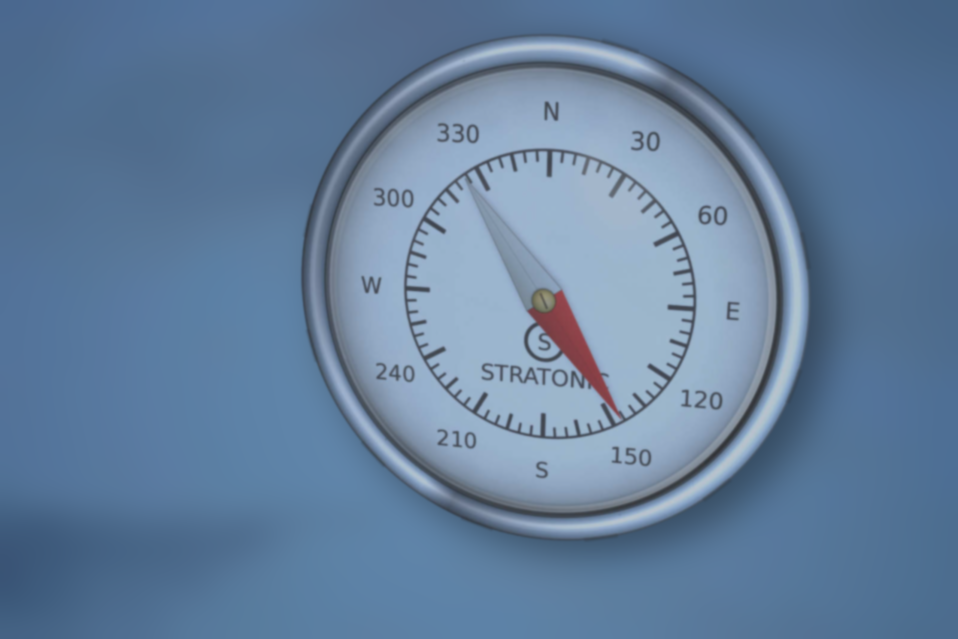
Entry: 145
